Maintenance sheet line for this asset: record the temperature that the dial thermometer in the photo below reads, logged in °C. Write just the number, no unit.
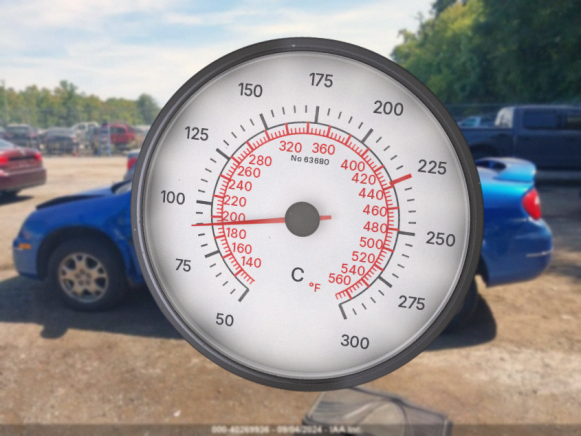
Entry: 90
